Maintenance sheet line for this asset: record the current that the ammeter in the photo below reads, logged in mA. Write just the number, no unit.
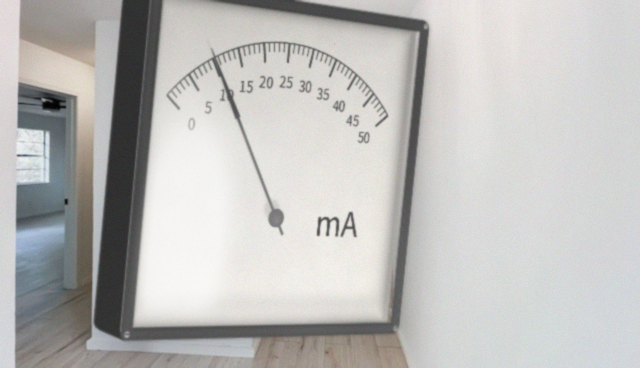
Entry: 10
